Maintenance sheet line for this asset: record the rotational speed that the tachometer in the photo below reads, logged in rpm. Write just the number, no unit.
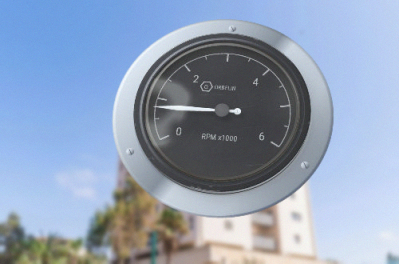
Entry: 750
